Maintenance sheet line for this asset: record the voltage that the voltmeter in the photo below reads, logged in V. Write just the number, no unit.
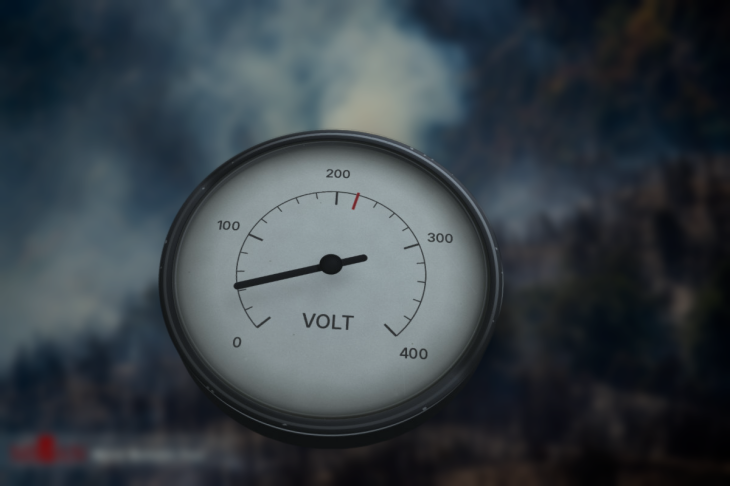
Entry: 40
